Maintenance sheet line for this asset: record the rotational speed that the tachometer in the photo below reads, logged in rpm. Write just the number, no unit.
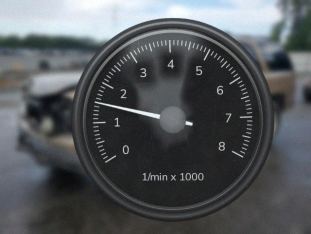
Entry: 1500
